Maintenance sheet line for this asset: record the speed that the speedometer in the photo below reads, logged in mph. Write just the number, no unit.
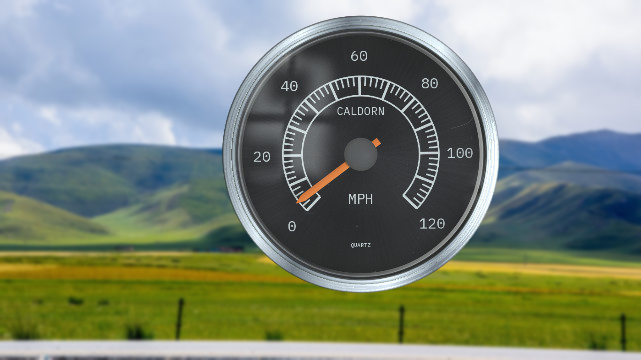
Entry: 4
